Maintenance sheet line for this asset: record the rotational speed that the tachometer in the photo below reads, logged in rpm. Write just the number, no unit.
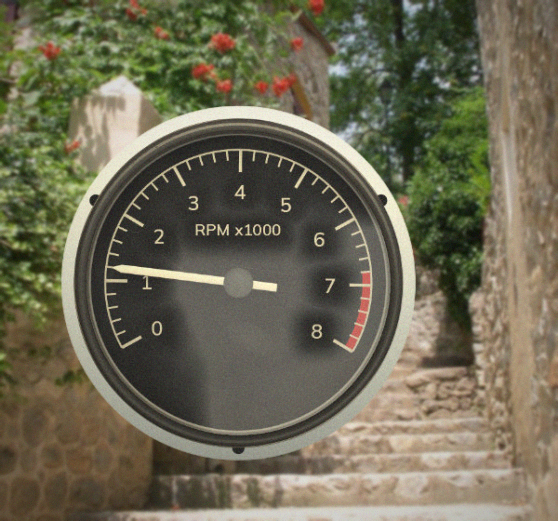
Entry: 1200
